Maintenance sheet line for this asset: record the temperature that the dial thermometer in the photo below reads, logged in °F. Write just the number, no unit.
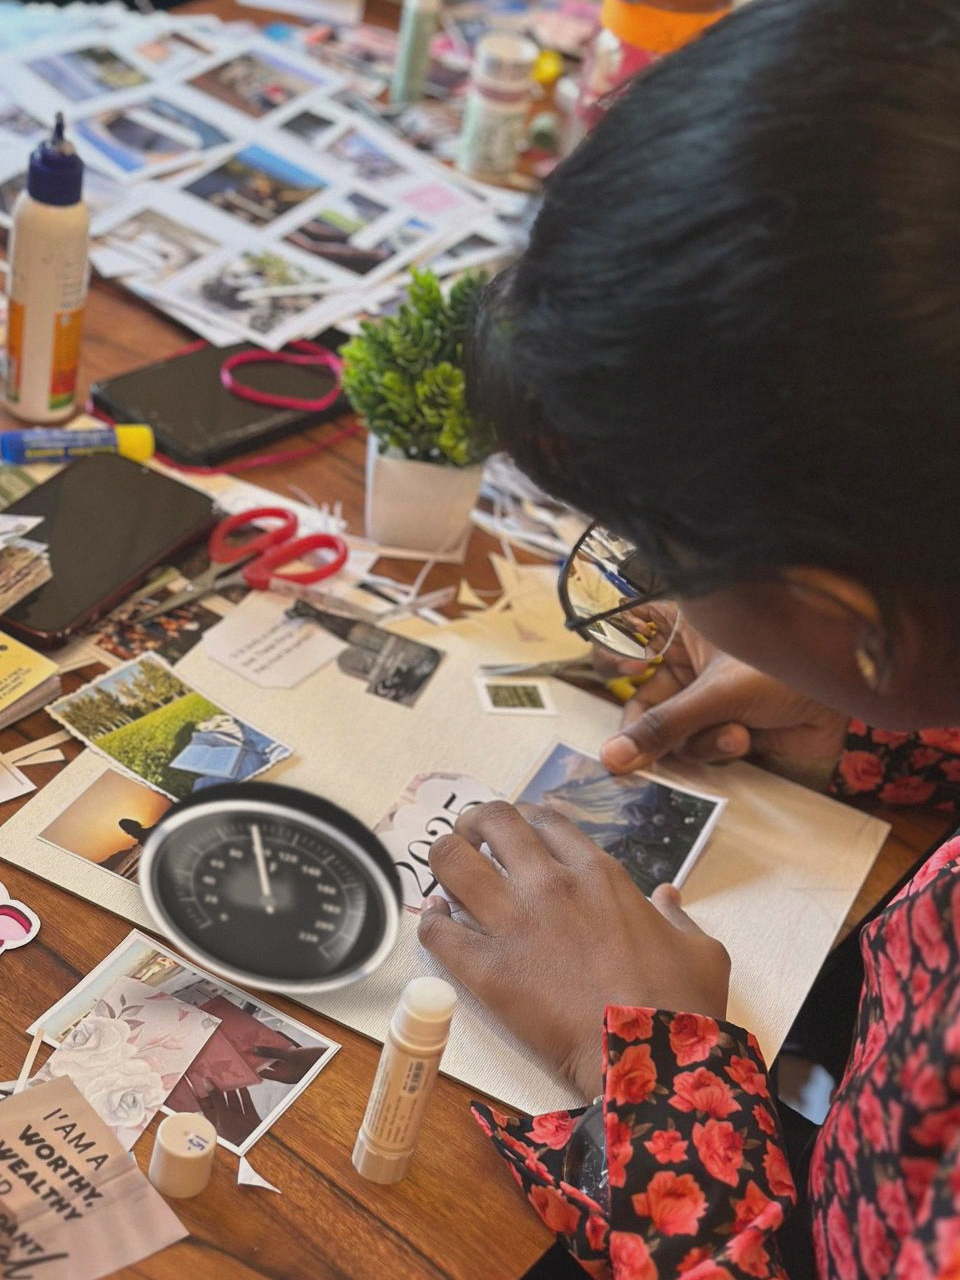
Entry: 100
